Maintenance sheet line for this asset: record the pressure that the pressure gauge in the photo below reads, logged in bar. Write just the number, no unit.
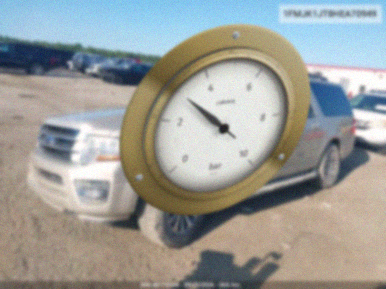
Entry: 3
